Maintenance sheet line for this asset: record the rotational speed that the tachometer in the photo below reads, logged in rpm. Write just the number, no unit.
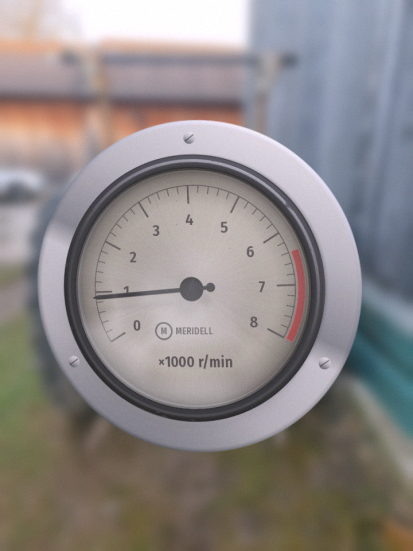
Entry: 900
